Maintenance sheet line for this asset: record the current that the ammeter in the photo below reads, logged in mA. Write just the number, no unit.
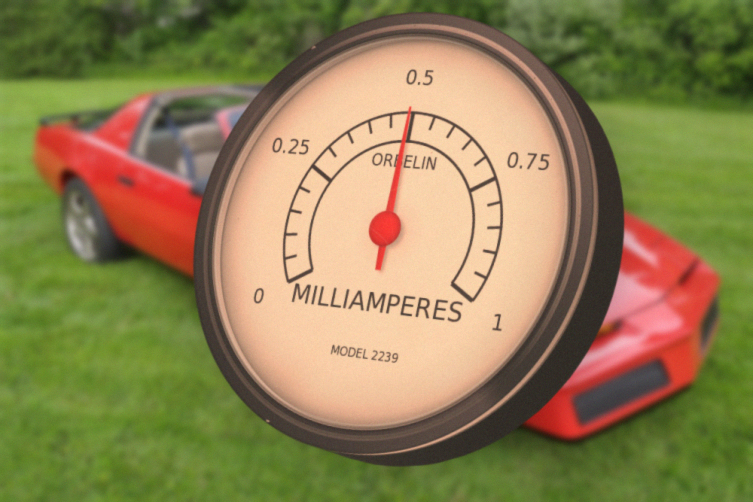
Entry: 0.5
